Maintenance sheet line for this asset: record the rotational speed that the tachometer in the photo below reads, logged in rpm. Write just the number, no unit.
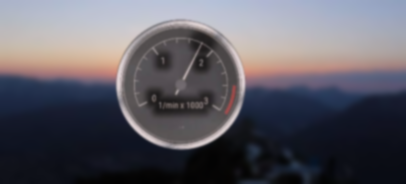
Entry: 1800
